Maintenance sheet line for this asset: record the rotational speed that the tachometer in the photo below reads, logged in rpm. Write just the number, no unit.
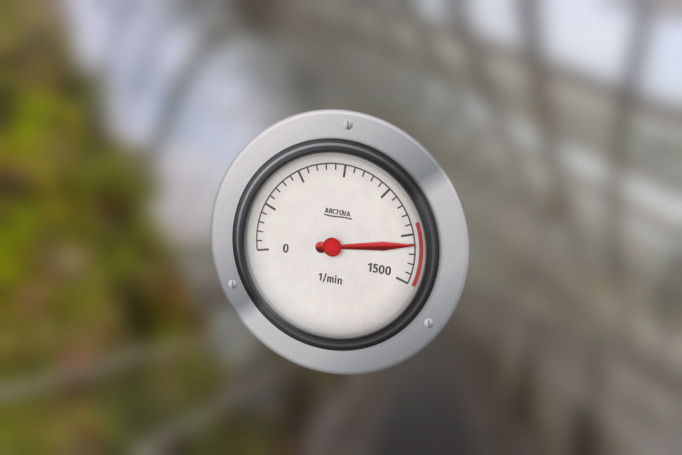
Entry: 1300
